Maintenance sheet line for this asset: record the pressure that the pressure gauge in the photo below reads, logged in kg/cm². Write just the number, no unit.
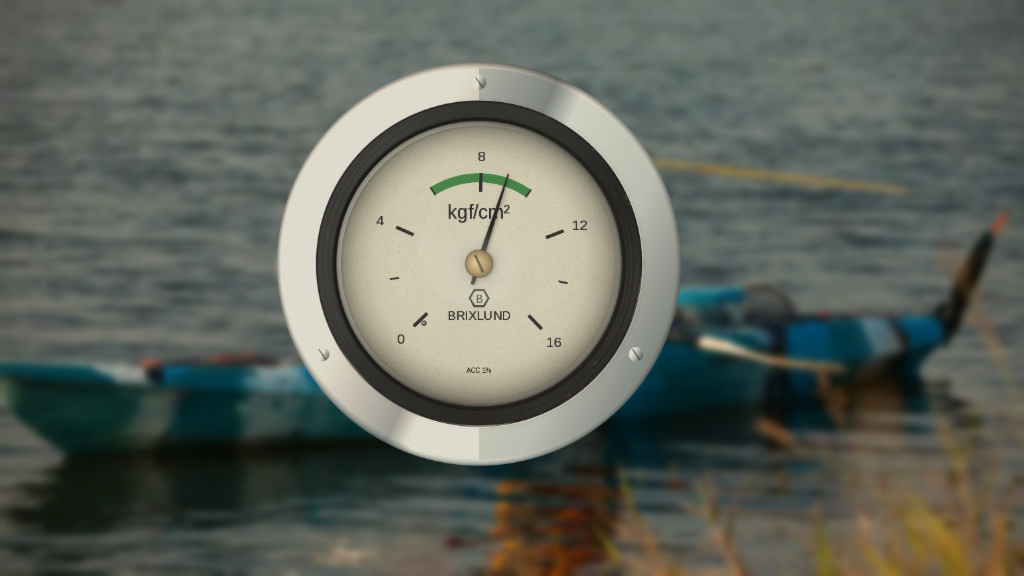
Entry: 9
